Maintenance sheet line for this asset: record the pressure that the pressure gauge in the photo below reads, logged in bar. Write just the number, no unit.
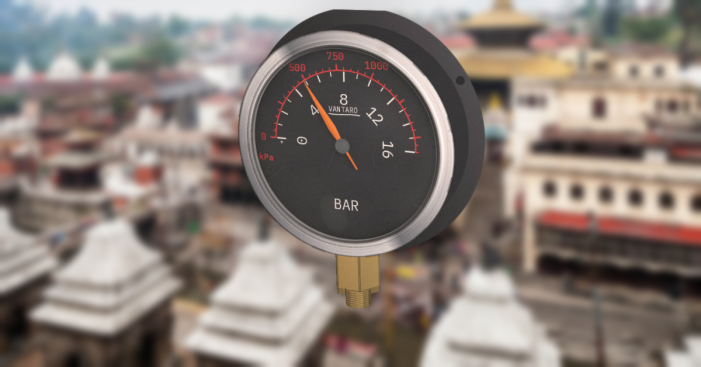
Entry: 5
